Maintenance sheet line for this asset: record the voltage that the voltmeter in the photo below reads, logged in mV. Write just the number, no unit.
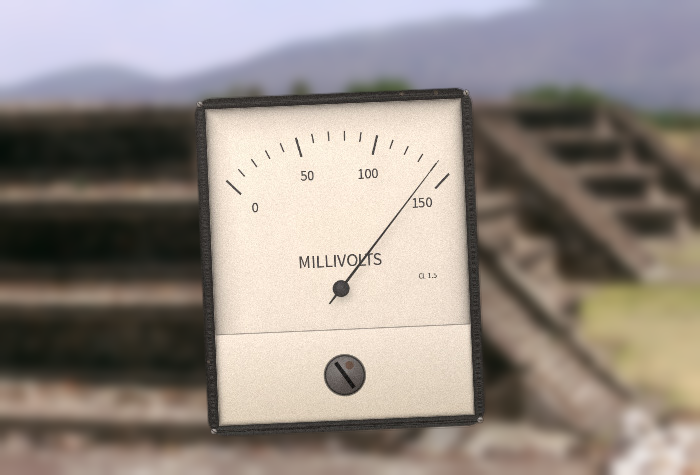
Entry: 140
